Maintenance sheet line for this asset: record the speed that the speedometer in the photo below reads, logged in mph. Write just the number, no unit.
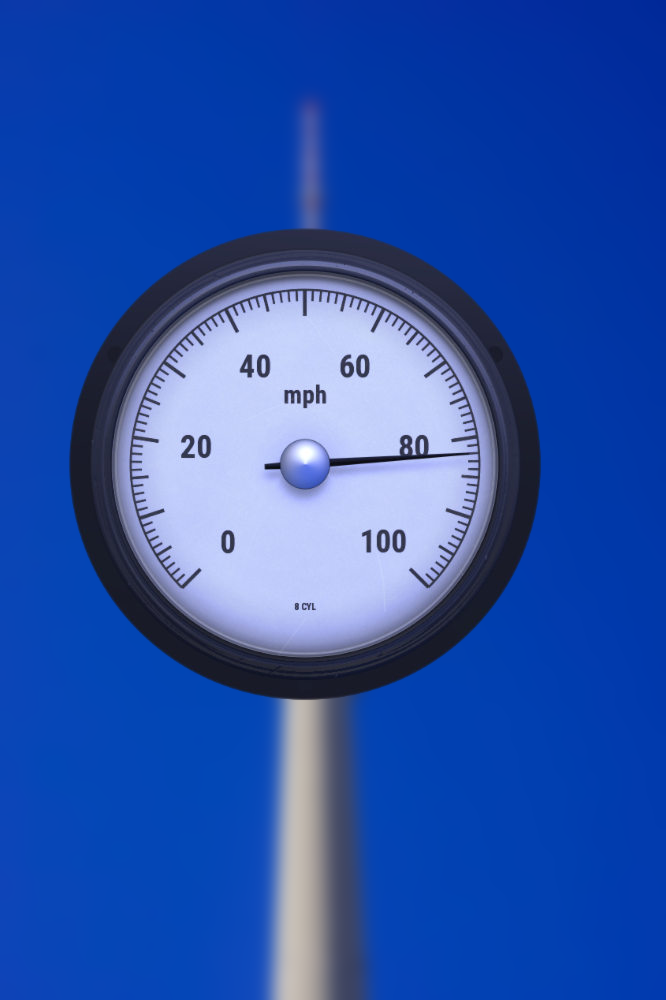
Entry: 82
